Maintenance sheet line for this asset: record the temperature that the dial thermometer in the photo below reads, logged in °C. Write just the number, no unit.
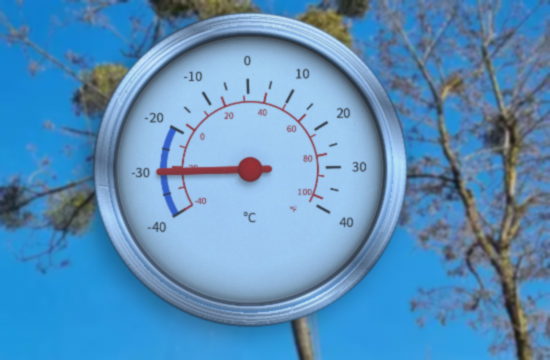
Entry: -30
